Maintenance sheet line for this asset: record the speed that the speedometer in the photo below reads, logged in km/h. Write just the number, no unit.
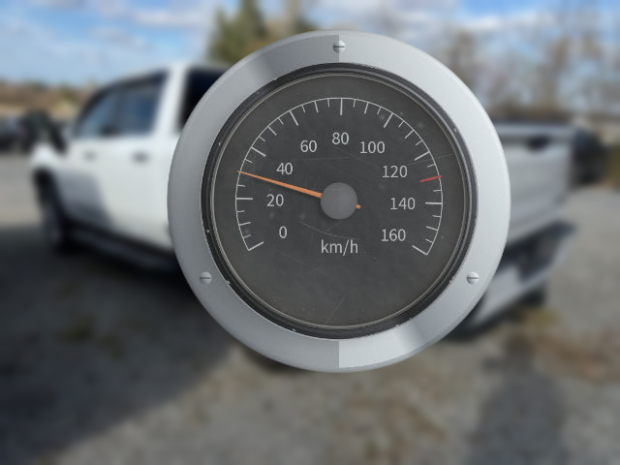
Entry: 30
